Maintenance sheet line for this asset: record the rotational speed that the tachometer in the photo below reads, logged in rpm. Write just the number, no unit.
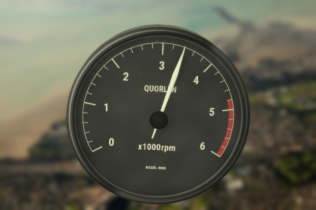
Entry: 3400
